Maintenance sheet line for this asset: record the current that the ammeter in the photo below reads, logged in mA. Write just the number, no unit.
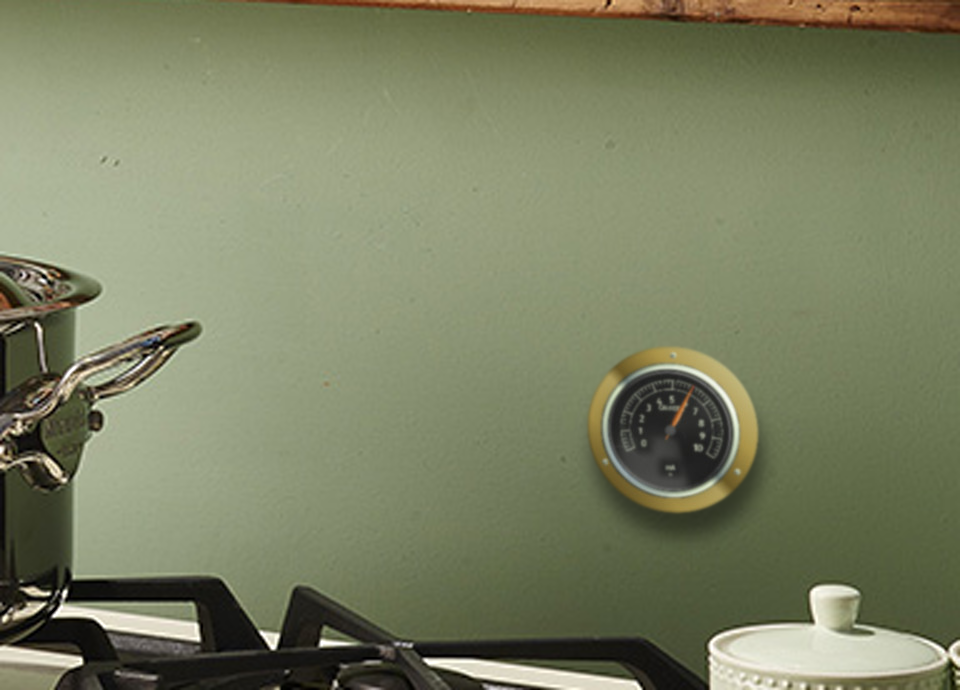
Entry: 6
